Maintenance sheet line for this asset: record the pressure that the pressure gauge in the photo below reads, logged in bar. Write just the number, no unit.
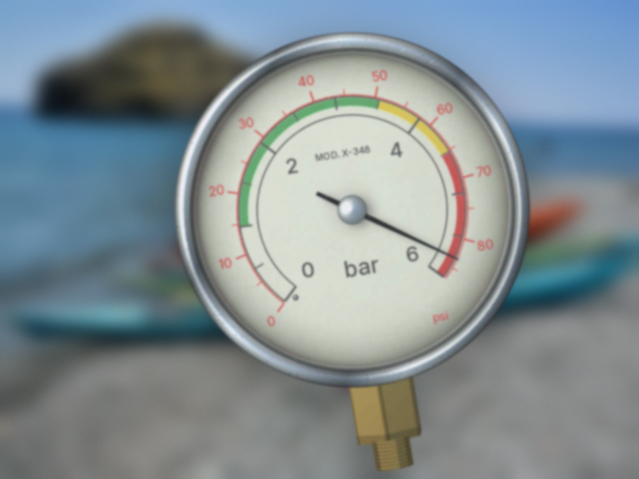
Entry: 5.75
